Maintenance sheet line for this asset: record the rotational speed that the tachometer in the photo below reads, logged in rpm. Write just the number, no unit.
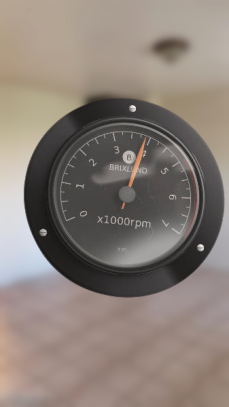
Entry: 3875
